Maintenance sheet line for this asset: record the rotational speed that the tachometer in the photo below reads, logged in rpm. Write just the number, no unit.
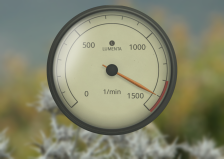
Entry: 1400
